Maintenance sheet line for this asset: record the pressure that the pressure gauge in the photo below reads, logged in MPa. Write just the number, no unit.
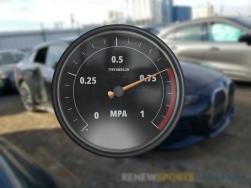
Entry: 0.75
